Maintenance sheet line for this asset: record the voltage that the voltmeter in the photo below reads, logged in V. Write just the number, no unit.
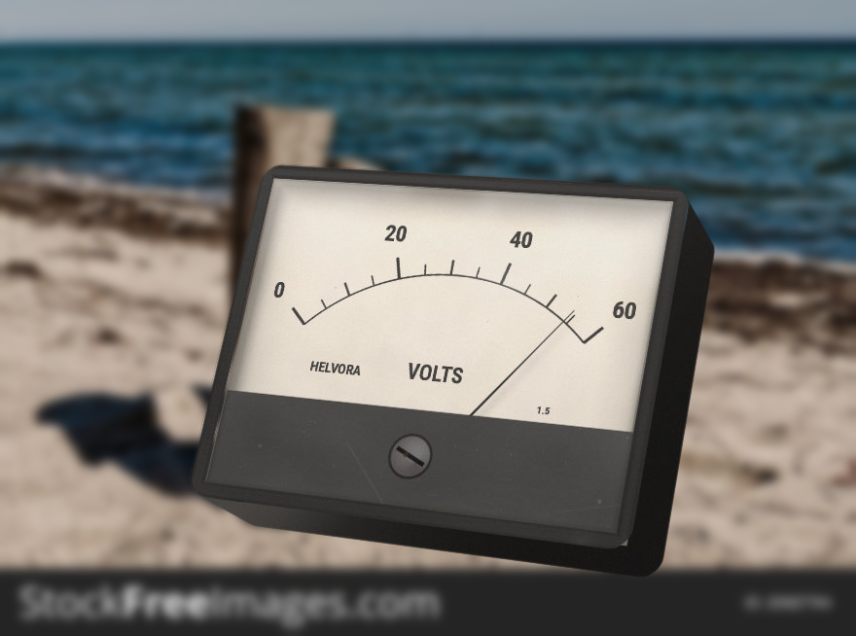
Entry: 55
